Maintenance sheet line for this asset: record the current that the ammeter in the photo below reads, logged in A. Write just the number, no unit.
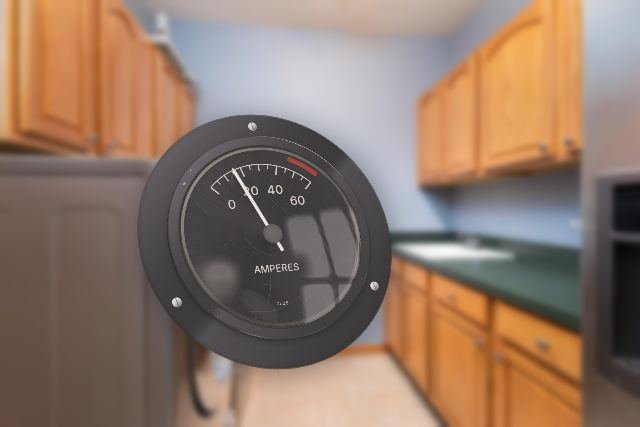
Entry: 15
